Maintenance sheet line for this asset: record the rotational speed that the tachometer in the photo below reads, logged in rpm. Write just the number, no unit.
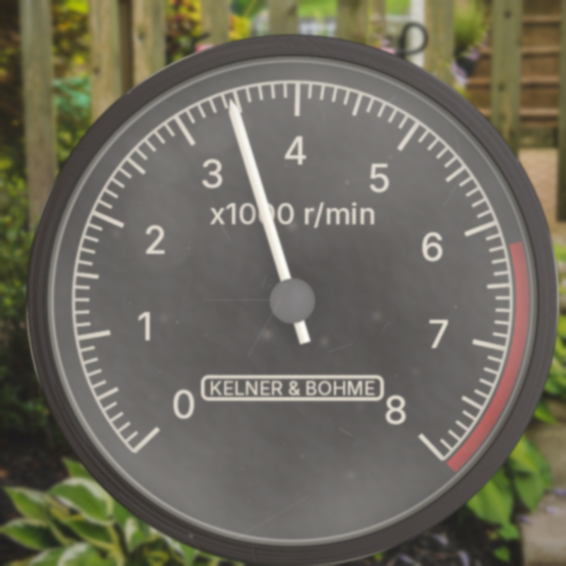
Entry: 3450
